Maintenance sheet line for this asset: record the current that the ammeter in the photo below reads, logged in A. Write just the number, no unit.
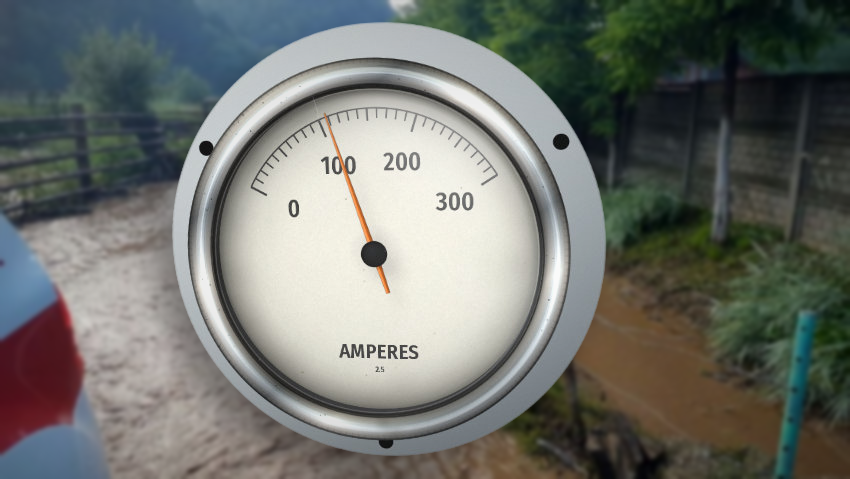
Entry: 110
